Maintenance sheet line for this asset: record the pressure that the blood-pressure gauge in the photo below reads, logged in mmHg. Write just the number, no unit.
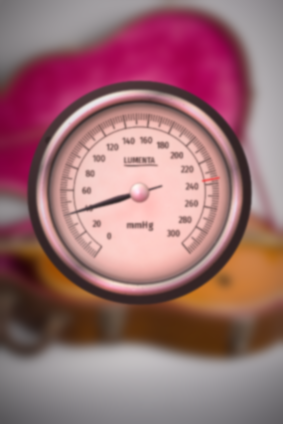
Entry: 40
